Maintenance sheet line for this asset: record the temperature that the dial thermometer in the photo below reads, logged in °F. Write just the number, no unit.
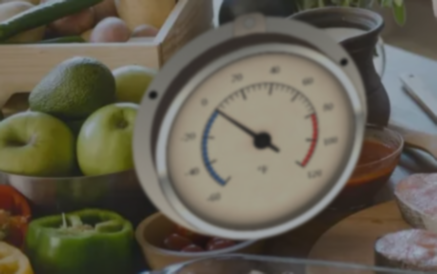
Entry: 0
